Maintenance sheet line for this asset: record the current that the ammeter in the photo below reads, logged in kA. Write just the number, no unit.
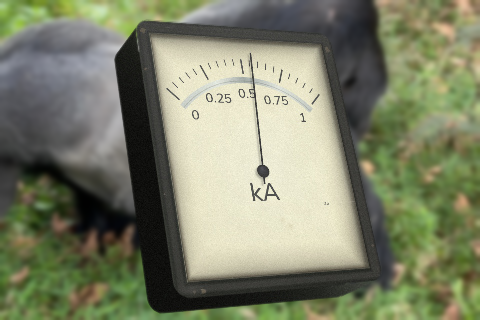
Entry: 0.55
